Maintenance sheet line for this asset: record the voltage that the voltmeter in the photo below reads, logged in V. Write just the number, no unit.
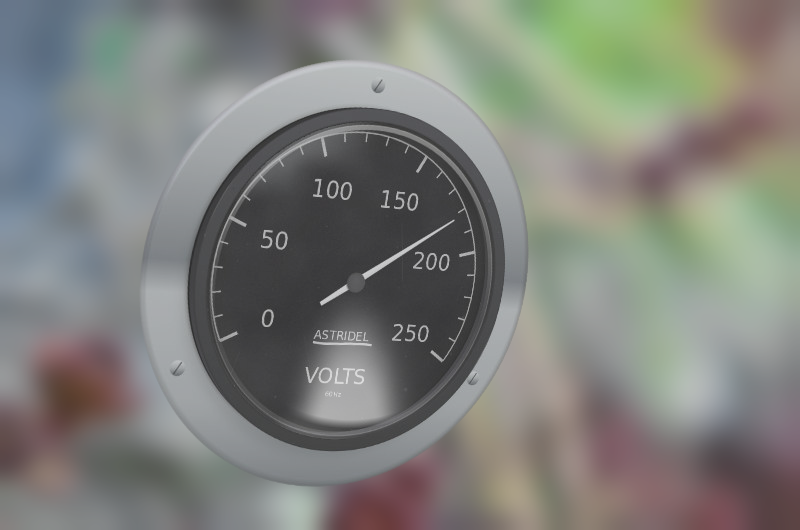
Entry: 180
